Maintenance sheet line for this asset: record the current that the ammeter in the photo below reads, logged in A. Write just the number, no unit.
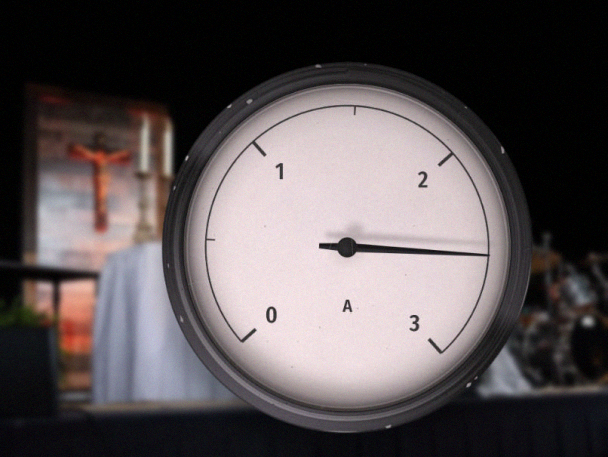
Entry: 2.5
